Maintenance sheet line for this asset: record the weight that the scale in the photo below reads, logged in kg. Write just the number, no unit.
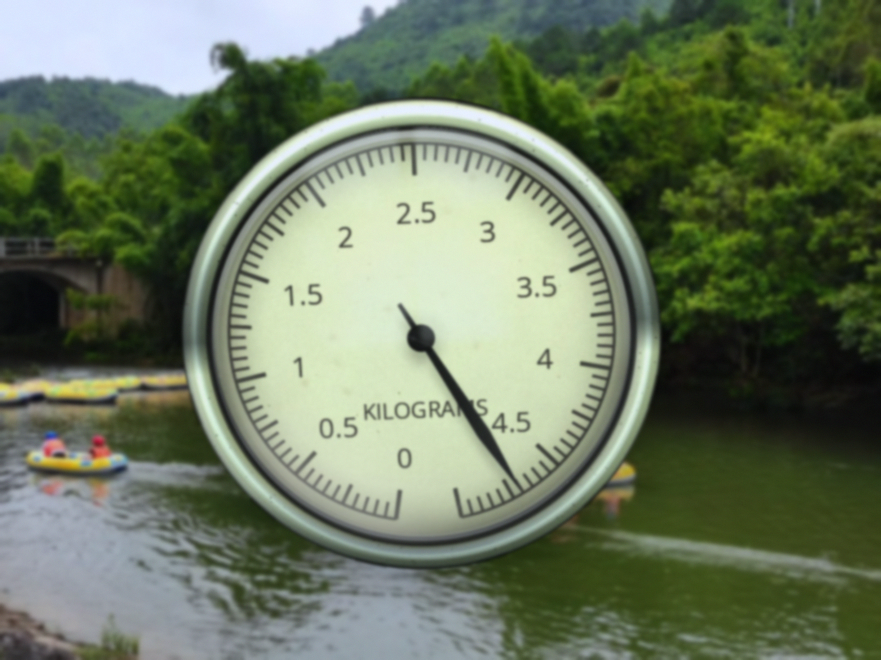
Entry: 4.7
